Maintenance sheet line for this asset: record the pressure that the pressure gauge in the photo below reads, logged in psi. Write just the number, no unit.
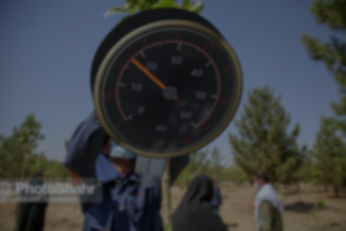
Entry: 17.5
